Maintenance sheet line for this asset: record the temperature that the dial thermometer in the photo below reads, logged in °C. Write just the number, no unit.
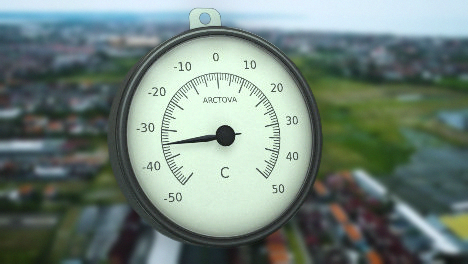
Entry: -35
